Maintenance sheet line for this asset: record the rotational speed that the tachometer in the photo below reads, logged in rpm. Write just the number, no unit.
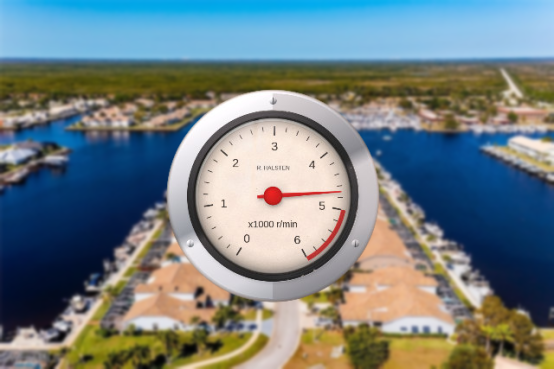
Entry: 4700
